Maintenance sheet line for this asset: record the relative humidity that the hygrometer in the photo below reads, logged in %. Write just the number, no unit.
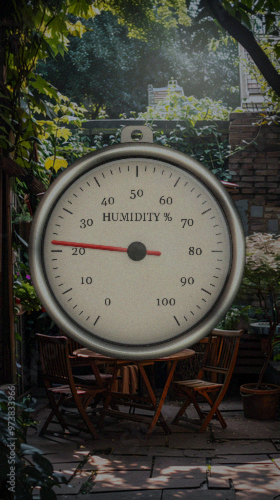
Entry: 22
